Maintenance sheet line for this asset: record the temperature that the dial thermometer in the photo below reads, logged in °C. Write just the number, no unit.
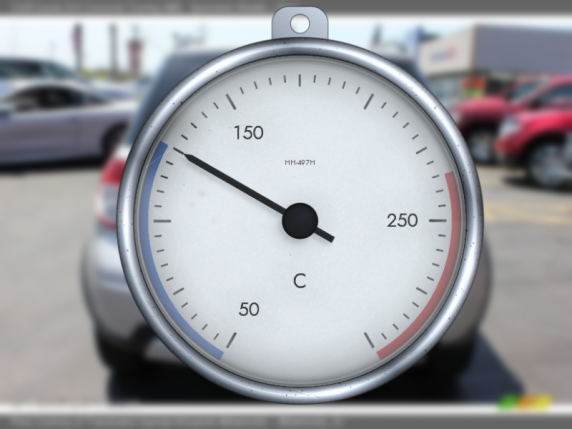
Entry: 125
